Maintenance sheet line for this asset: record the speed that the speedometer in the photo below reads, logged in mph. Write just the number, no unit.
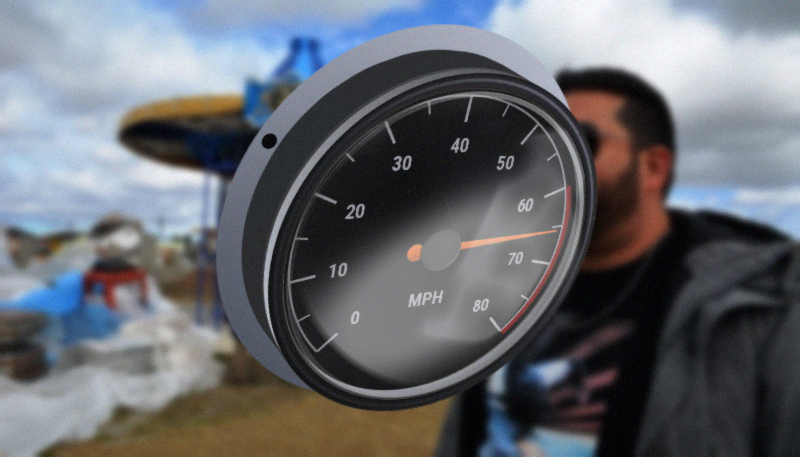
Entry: 65
